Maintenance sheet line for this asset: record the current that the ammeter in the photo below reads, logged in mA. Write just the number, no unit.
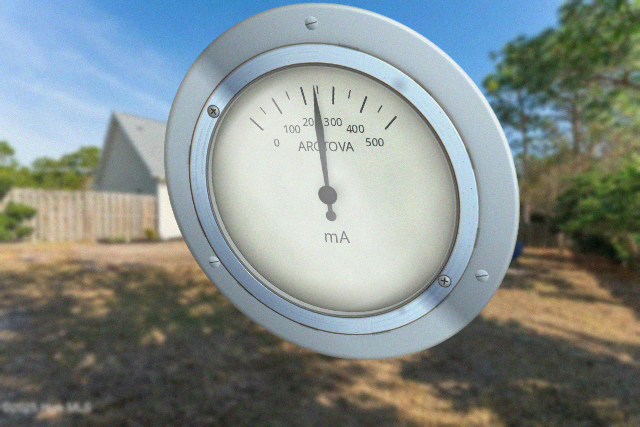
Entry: 250
